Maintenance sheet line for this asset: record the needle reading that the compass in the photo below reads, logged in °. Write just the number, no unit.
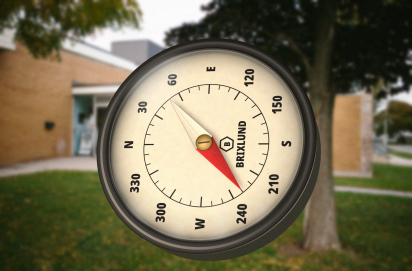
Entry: 230
